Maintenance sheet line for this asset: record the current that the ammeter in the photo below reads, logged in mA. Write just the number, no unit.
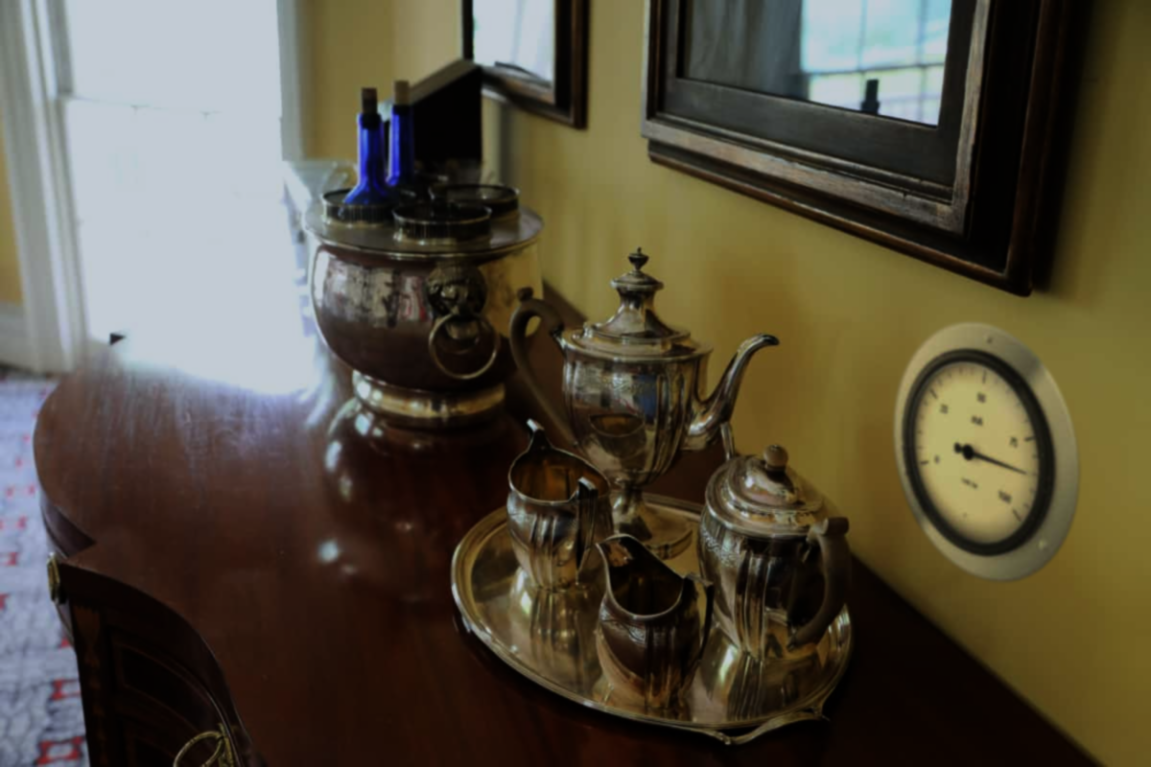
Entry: 85
